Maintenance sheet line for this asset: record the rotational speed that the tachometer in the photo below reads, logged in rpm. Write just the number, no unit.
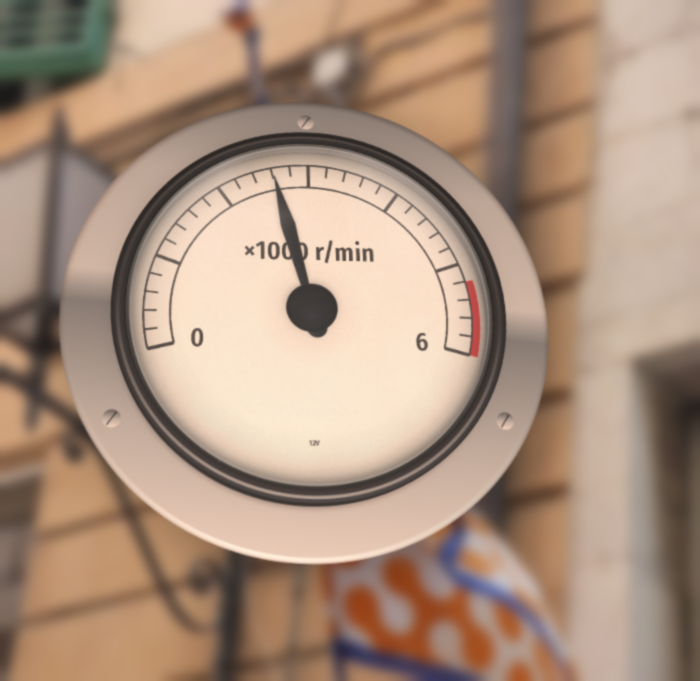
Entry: 2600
